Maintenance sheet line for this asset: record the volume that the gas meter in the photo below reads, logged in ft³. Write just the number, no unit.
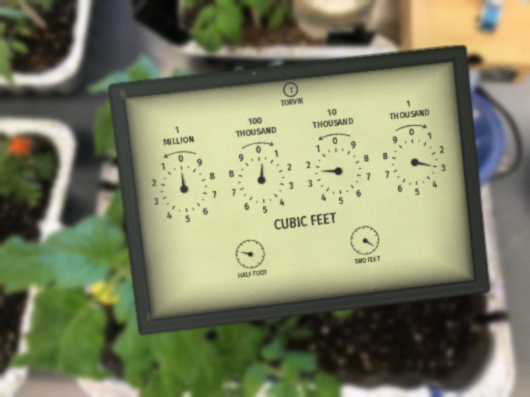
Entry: 2300
